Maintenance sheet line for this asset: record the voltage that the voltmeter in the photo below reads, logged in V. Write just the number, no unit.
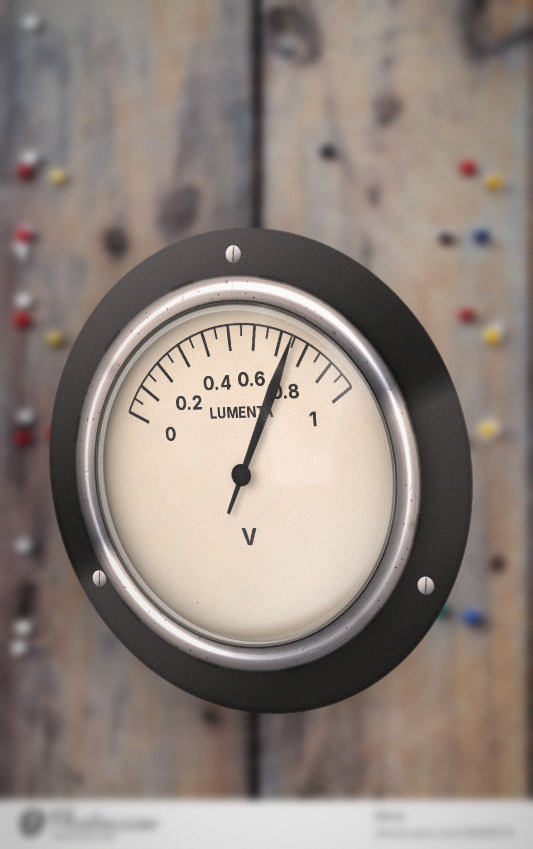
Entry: 0.75
